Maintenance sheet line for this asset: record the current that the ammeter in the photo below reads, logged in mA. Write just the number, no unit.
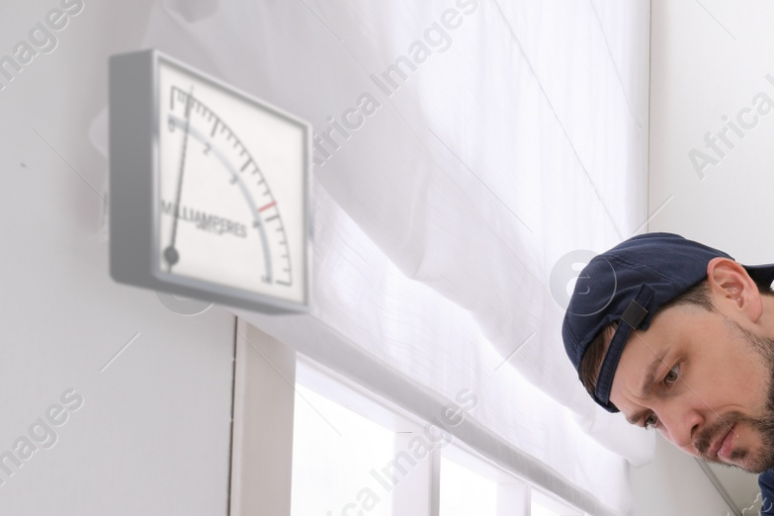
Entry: 1
